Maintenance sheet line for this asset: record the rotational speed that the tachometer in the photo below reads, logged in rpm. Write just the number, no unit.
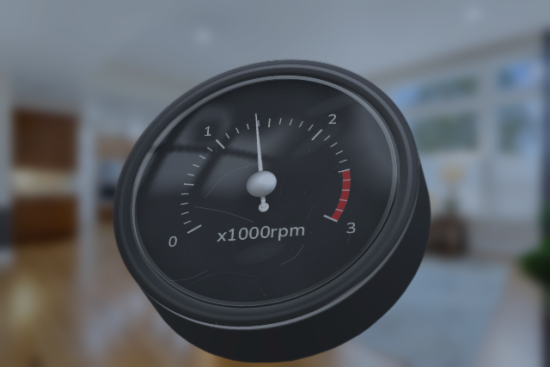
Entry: 1400
